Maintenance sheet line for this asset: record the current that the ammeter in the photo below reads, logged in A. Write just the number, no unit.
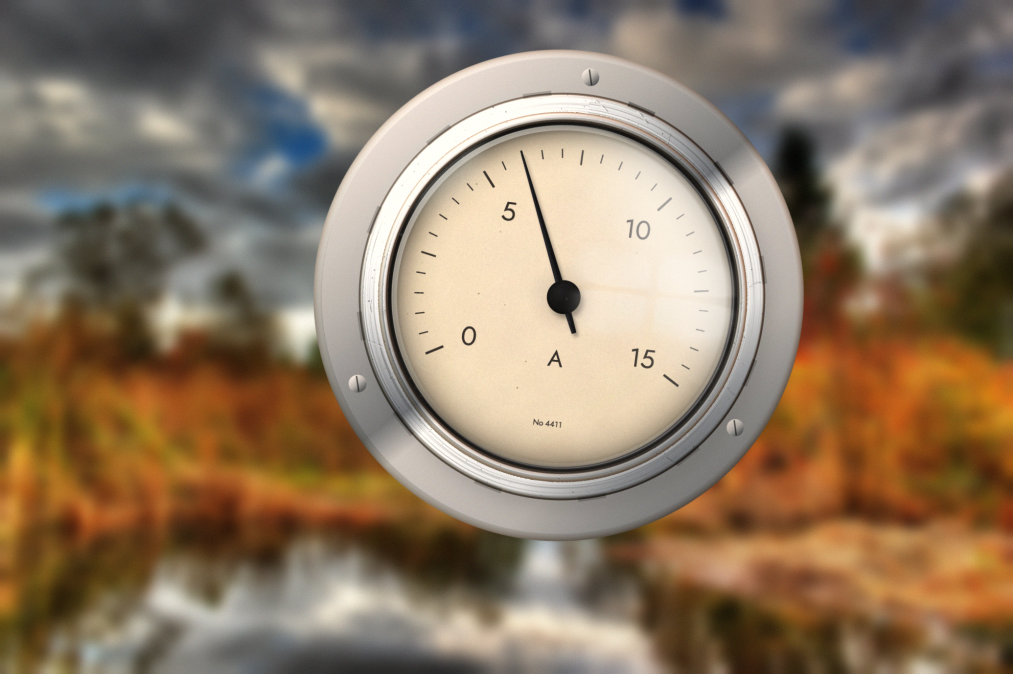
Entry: 6
